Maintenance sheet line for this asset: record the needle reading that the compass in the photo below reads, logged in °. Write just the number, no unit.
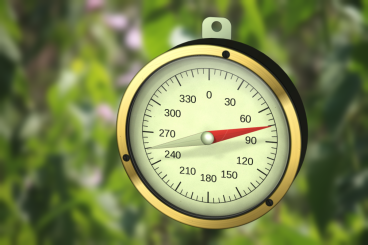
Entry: 75
